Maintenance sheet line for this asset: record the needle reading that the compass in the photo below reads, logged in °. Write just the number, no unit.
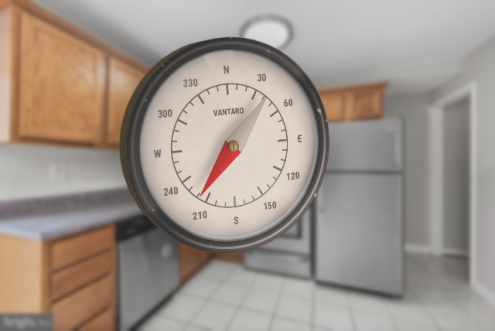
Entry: 220
